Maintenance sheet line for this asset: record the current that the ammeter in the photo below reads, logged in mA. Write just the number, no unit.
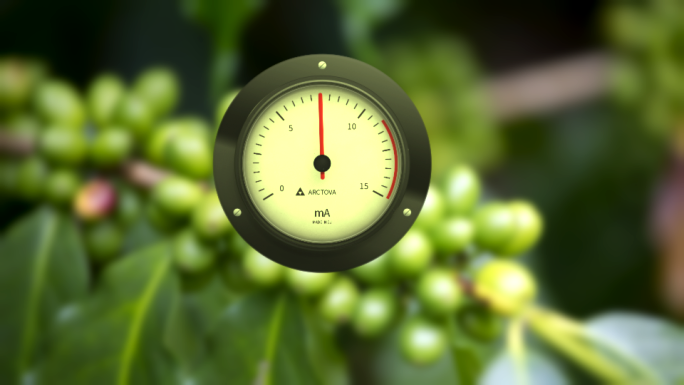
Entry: 7.5
